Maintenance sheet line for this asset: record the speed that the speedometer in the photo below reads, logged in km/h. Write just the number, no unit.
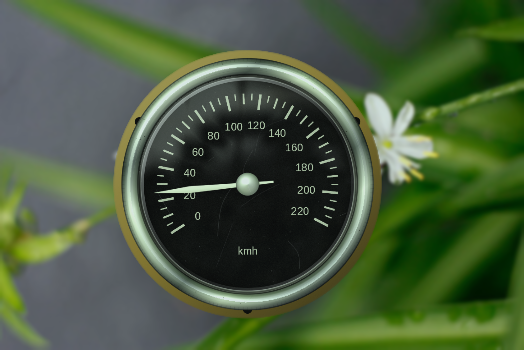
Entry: 25
